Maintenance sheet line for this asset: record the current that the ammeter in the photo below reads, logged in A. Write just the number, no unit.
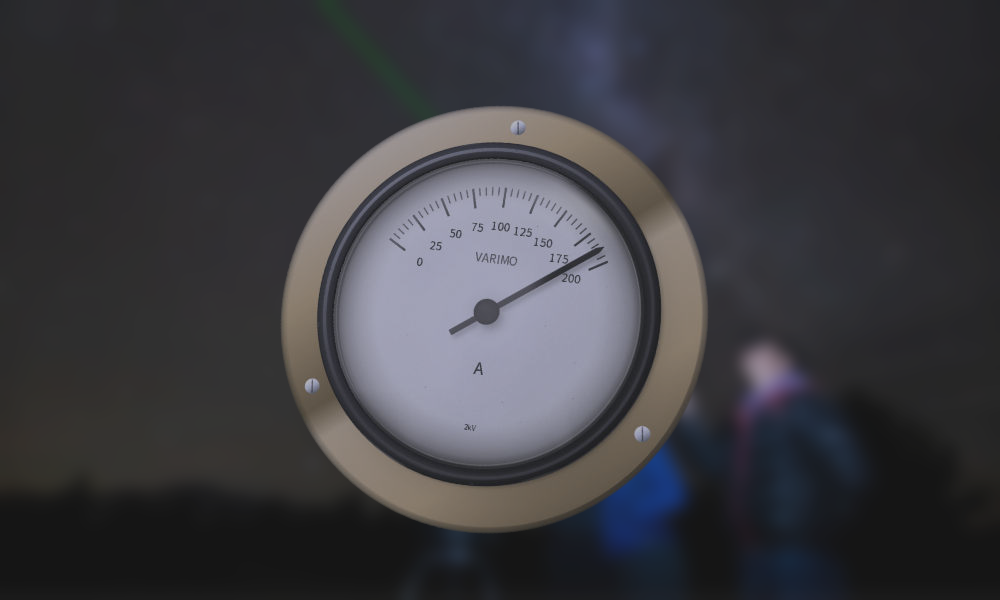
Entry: 190
